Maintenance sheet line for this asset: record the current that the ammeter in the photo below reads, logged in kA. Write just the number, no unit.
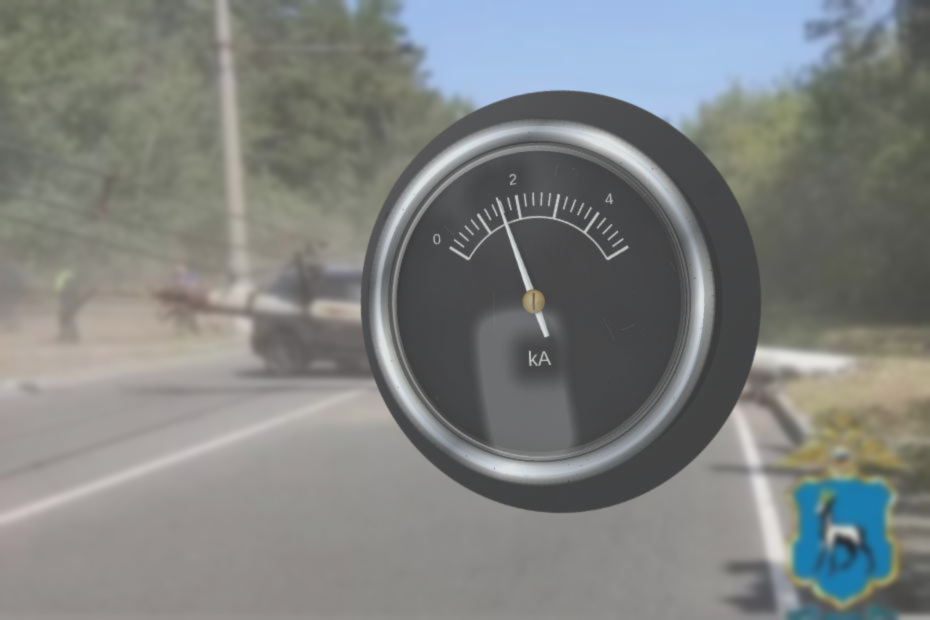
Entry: 1.6
